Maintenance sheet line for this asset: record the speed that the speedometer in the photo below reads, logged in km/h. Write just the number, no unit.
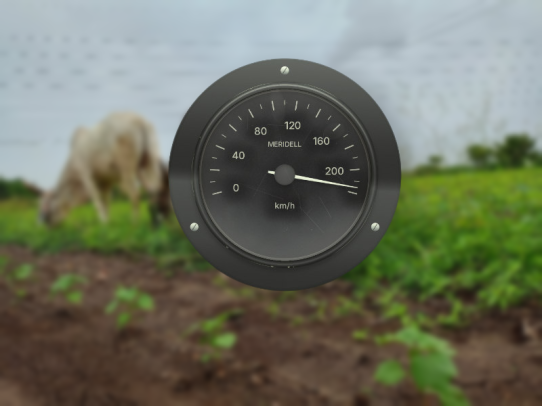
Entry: 215
